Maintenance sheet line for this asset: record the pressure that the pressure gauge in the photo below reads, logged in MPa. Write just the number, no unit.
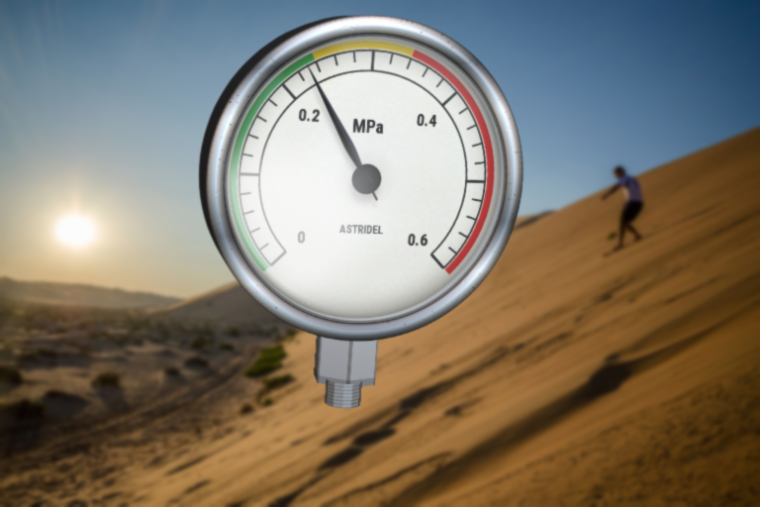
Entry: 0.23
